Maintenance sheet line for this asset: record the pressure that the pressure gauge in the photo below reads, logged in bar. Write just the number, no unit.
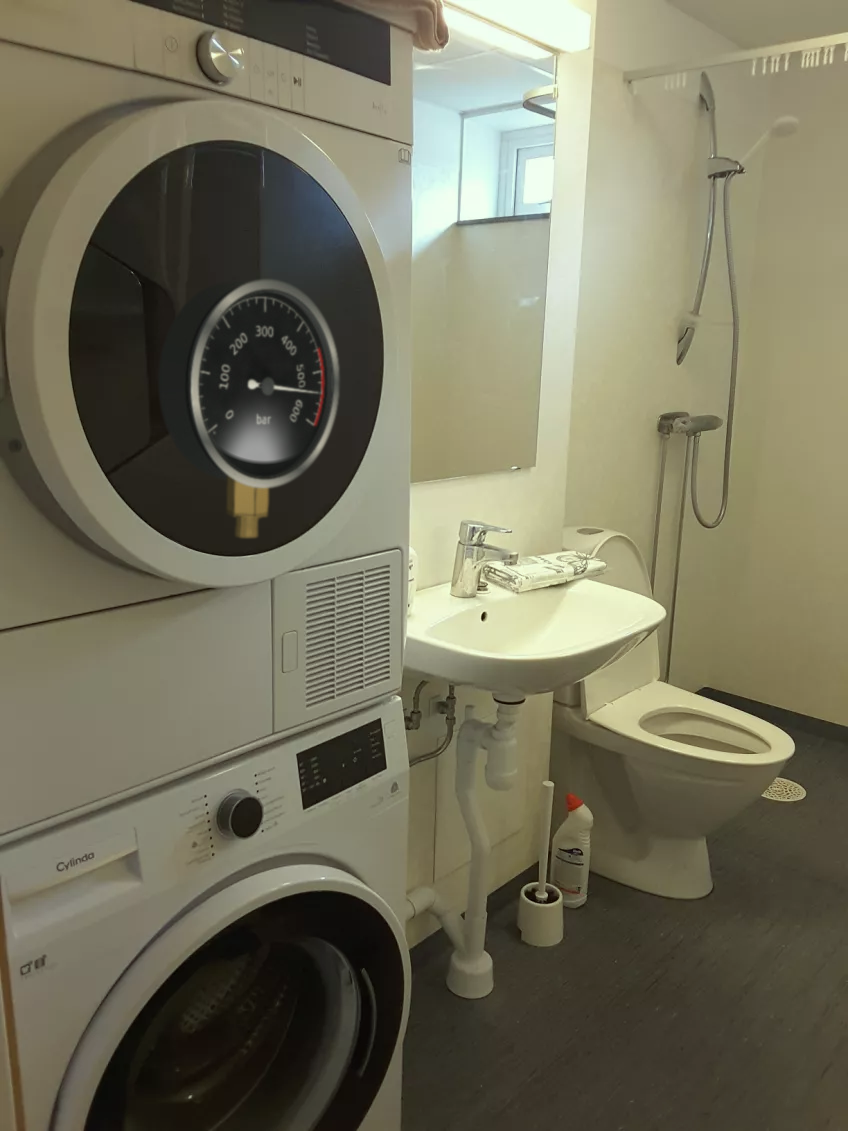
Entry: 540
